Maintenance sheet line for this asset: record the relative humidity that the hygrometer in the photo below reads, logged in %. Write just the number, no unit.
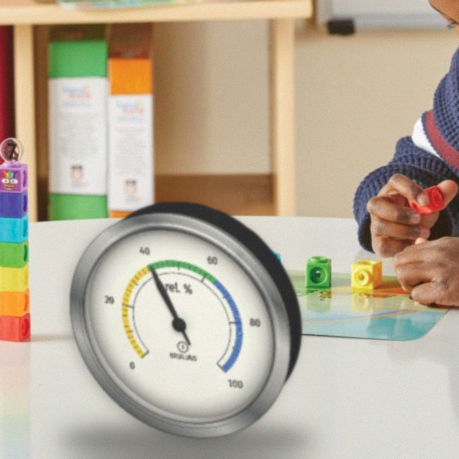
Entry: 40
